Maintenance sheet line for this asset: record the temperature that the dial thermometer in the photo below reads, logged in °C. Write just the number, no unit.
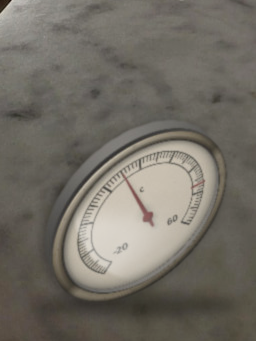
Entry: 15
